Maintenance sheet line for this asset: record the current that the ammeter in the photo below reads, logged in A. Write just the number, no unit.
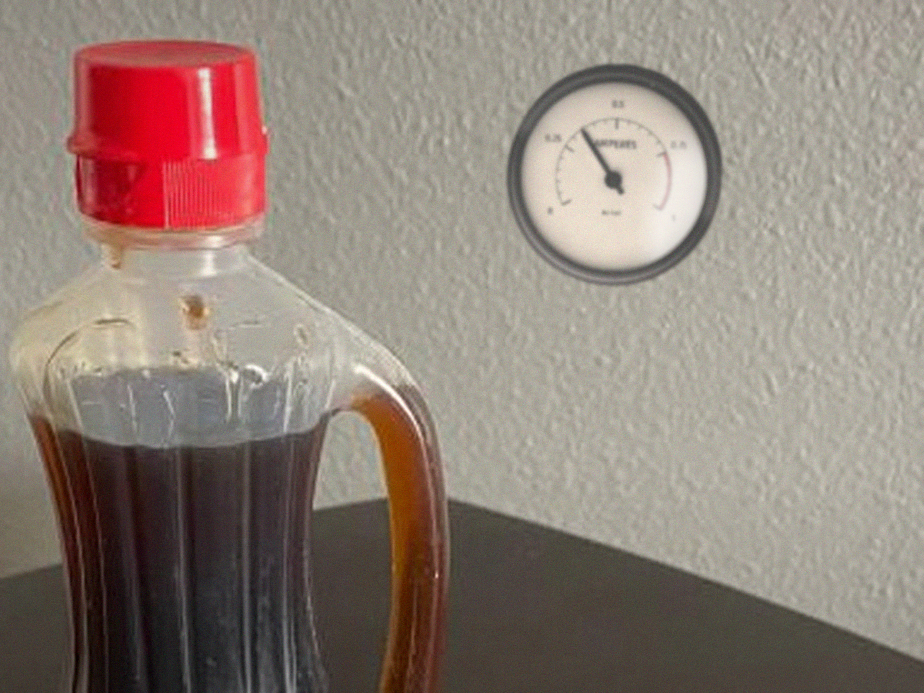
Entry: 0.35
